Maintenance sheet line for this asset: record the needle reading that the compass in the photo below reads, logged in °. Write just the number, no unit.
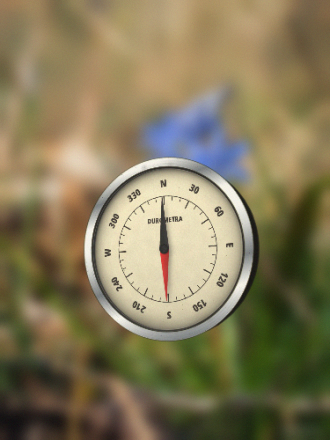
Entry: 180
